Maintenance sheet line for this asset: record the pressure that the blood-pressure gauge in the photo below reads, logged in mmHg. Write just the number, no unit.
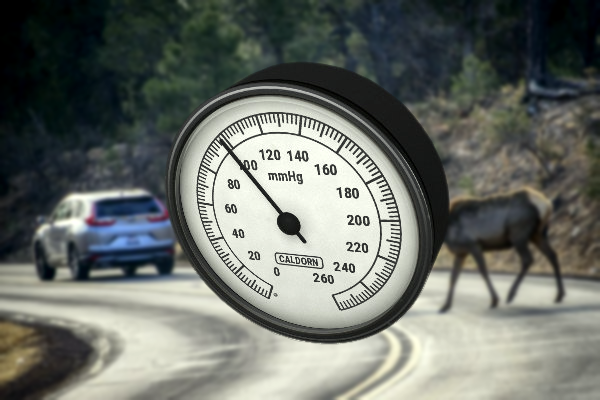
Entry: 100
